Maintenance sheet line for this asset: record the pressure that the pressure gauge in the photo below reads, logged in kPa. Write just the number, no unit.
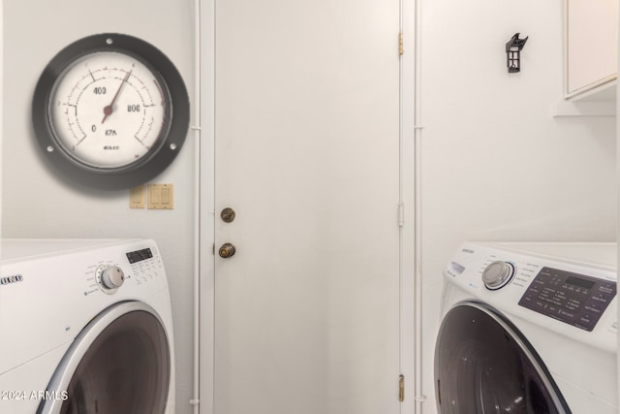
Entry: 600
